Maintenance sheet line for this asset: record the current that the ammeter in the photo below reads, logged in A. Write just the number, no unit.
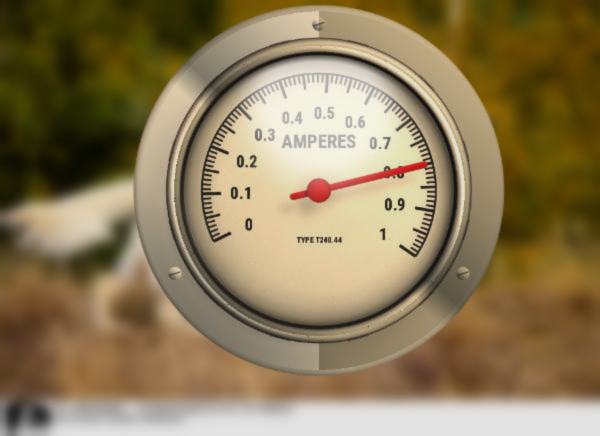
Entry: 0.8
